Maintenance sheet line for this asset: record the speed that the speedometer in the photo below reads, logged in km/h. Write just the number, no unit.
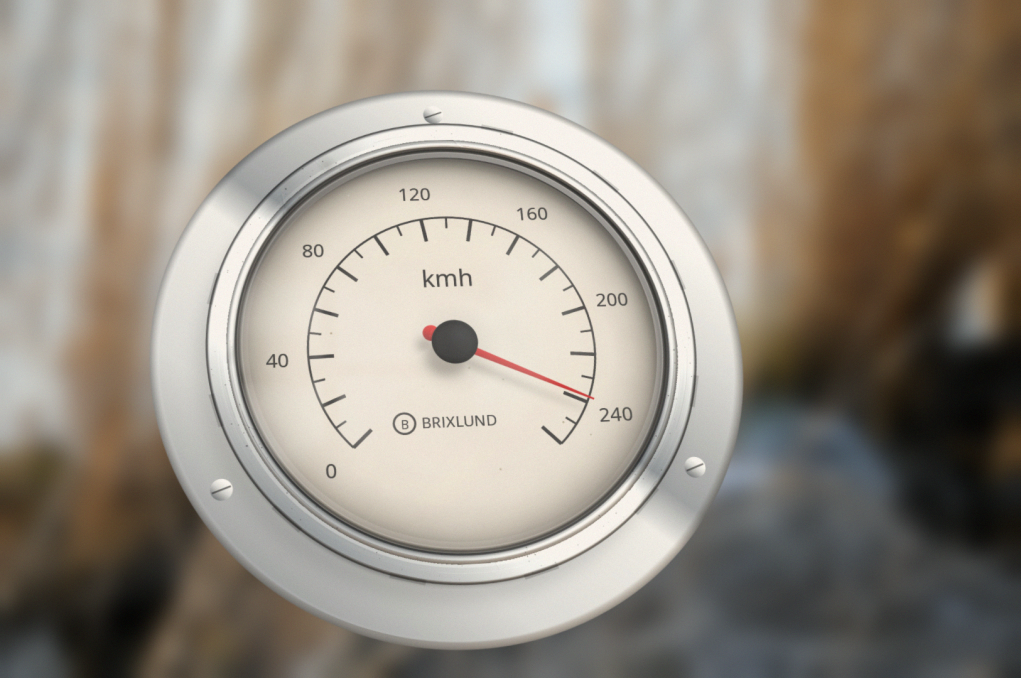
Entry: 240
